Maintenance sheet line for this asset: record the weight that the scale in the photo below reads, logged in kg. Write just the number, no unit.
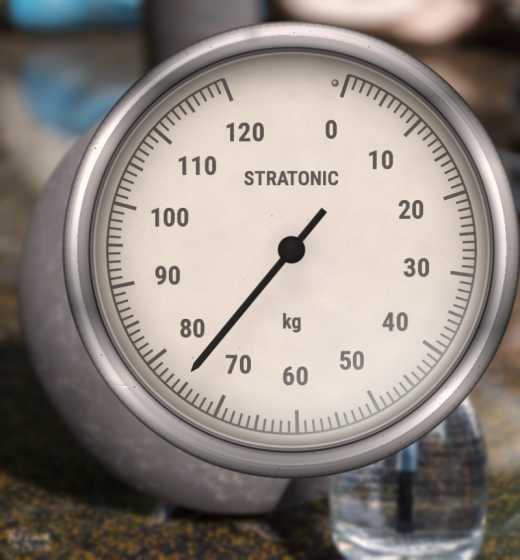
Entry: 75.5
